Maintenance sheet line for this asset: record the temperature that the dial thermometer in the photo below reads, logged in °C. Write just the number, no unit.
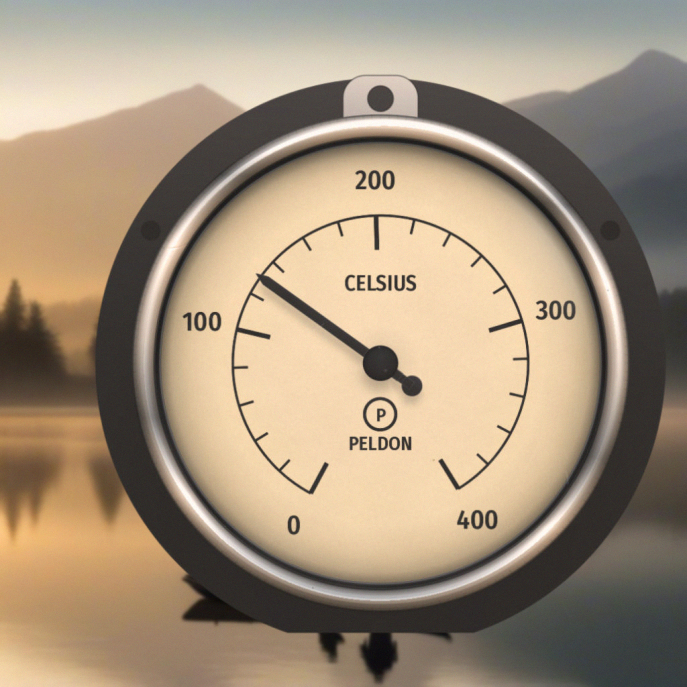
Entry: 130
